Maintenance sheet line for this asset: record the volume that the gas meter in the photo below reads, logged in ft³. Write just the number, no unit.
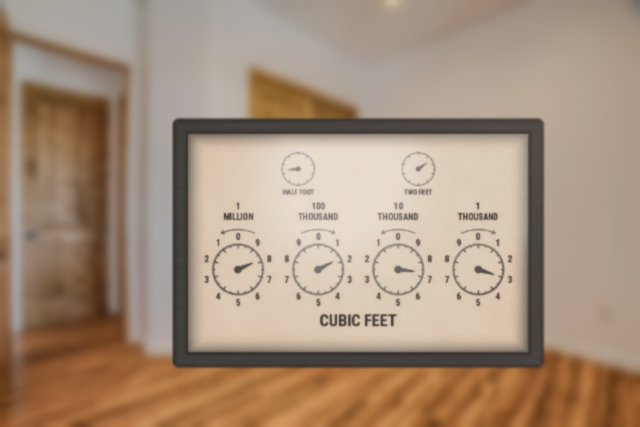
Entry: 817300
